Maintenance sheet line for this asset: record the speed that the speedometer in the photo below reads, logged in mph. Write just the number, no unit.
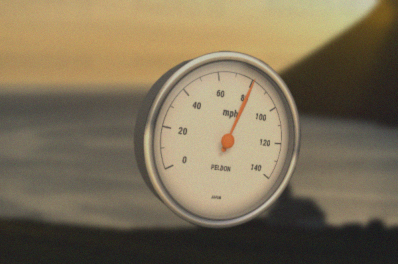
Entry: 80
